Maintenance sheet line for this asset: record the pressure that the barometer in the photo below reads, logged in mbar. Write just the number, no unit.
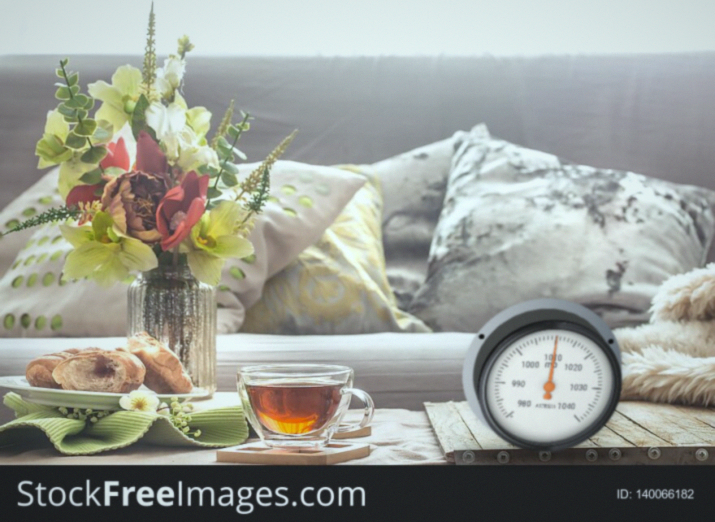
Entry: 1010
